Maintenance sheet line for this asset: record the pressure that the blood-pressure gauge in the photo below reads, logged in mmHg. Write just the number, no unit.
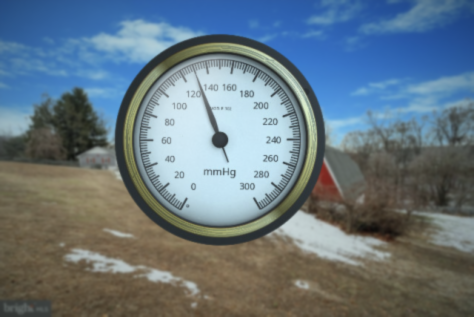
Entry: 130
